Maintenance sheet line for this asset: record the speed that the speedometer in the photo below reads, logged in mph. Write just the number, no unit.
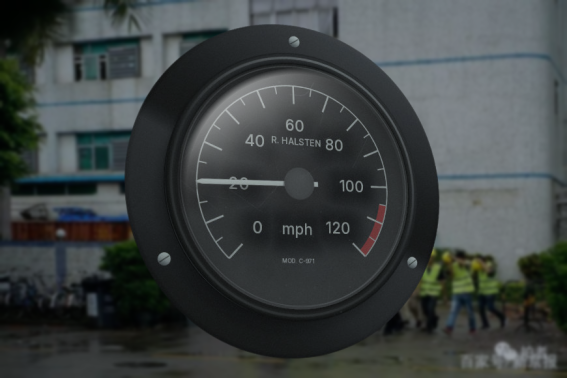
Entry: 20
